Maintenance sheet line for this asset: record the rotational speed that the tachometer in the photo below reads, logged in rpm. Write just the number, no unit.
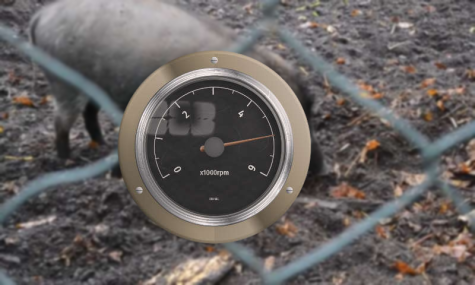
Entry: 5000
